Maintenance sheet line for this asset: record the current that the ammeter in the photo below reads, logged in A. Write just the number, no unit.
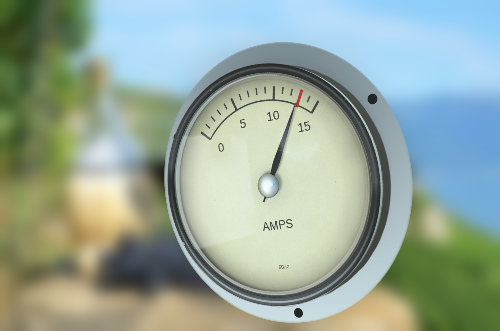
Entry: 13
